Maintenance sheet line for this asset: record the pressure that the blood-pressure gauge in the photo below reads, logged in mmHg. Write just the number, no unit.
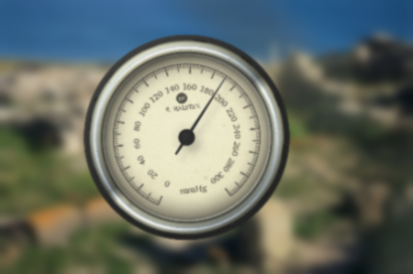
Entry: 190
